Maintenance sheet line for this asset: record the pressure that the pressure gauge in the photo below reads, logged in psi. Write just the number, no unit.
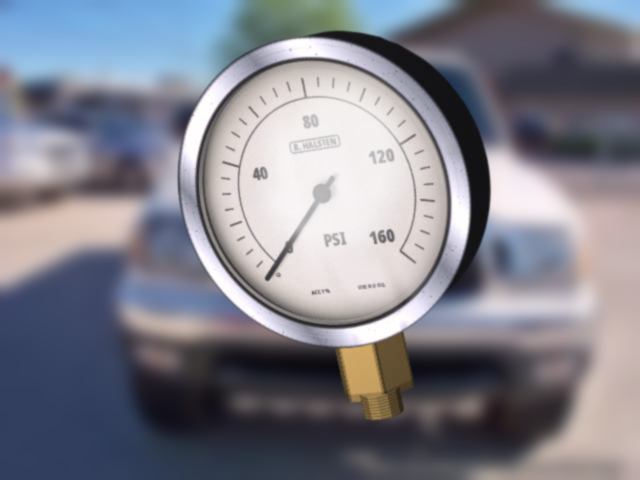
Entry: 0
